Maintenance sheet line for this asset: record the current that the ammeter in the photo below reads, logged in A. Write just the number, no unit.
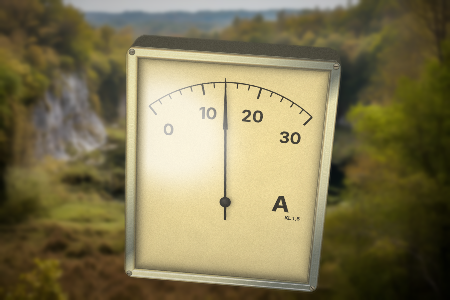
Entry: 14
